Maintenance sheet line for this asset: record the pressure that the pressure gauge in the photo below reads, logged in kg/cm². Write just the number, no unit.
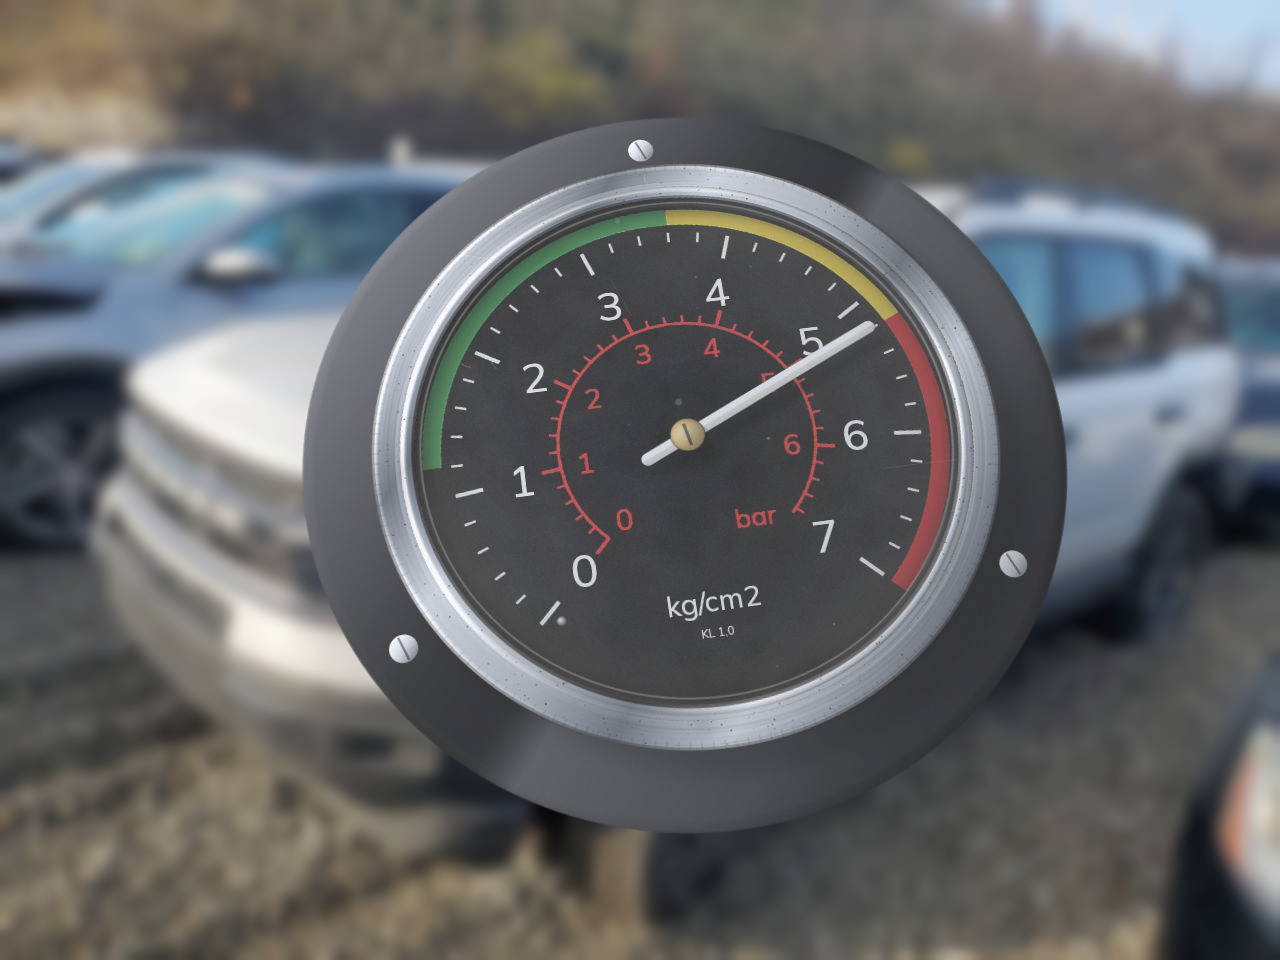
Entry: 5.2
